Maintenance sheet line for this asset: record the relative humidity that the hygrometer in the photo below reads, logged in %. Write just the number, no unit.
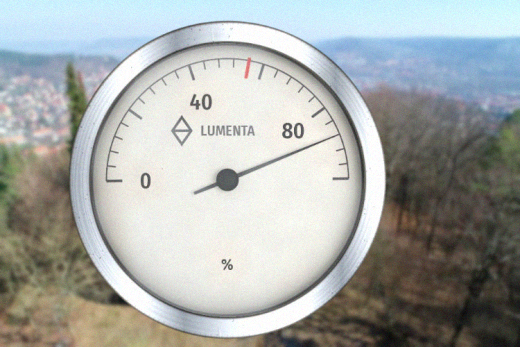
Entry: 88
